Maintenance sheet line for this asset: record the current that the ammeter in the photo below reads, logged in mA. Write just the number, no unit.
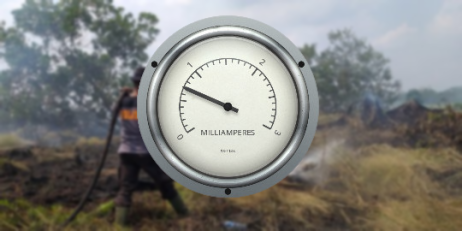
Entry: 0.7
